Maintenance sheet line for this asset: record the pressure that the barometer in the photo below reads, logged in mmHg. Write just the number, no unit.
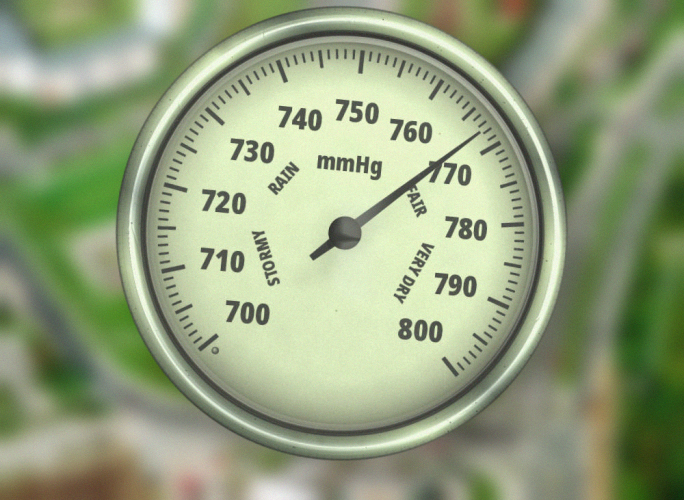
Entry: 767.5
